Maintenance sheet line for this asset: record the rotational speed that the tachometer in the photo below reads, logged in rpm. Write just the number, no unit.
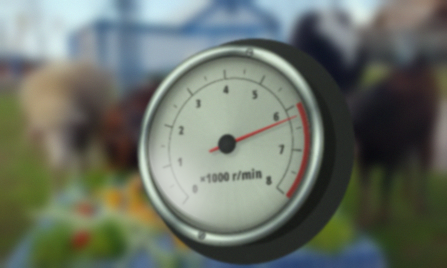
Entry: 6250
